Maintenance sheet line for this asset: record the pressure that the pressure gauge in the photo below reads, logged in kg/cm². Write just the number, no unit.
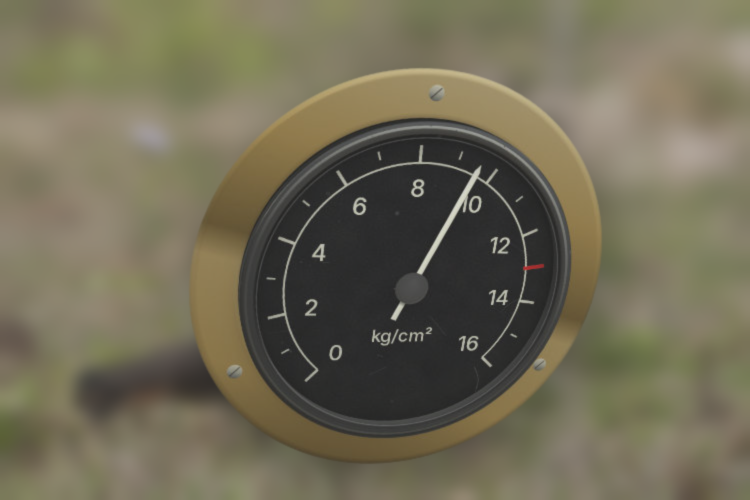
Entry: 9.5
